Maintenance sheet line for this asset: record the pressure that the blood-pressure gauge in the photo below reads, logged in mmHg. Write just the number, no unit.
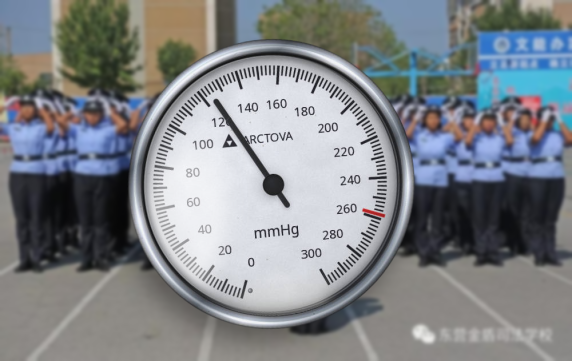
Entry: 124
